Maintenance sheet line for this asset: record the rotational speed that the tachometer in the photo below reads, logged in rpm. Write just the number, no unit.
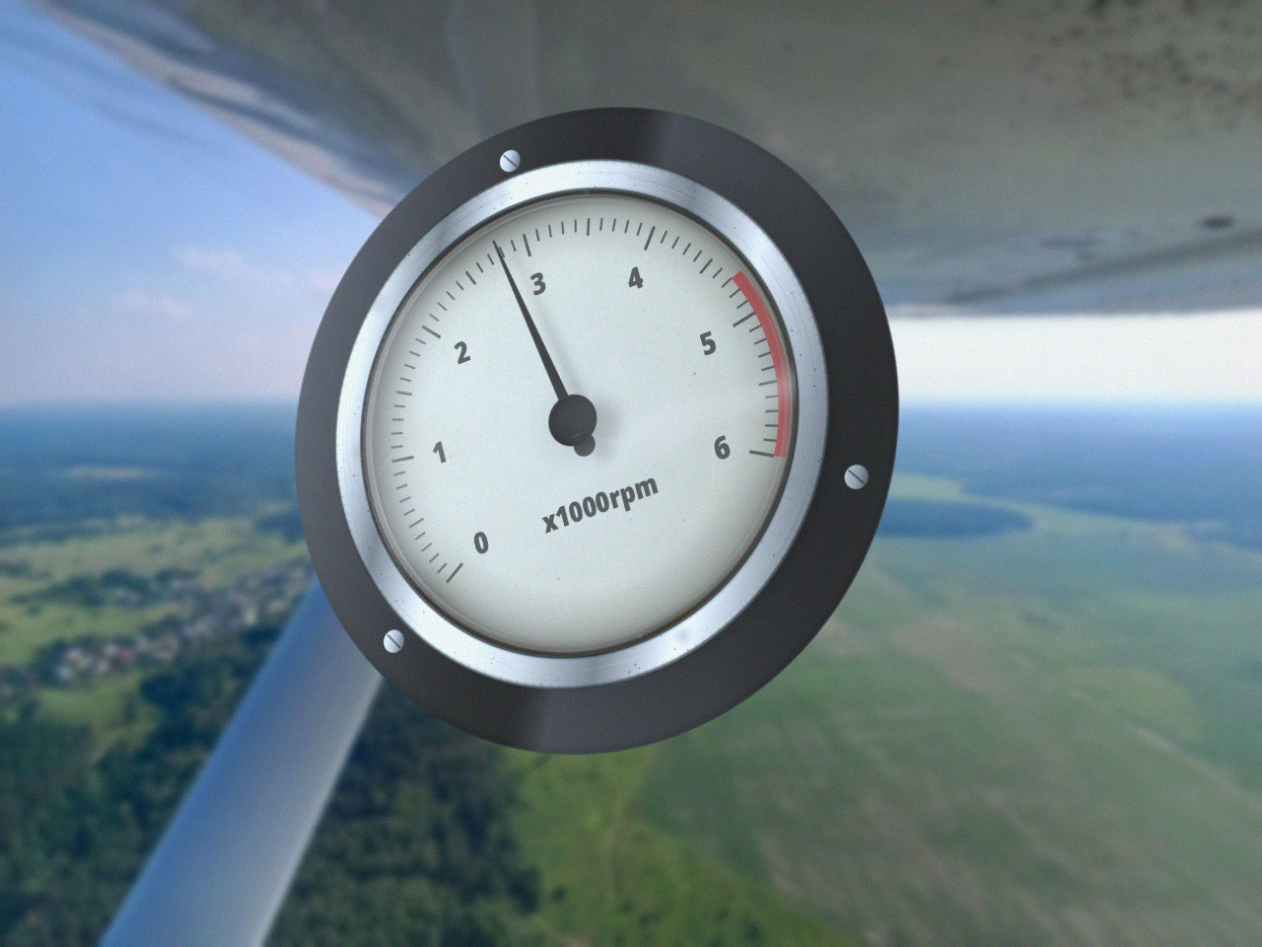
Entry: 2800
